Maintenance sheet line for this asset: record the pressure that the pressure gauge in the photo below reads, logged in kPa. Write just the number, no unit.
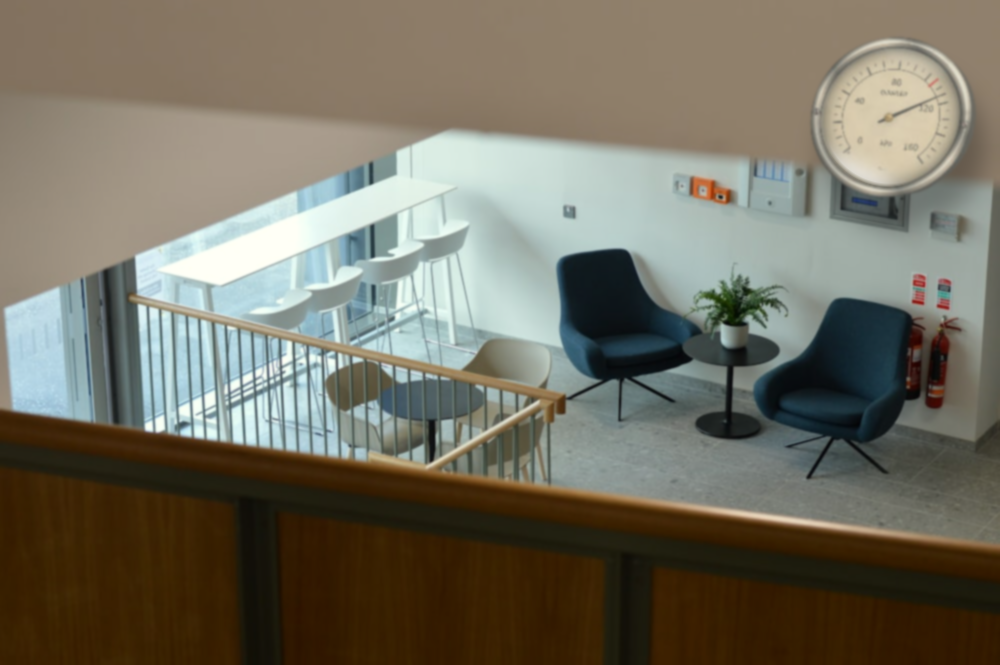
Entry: 115
